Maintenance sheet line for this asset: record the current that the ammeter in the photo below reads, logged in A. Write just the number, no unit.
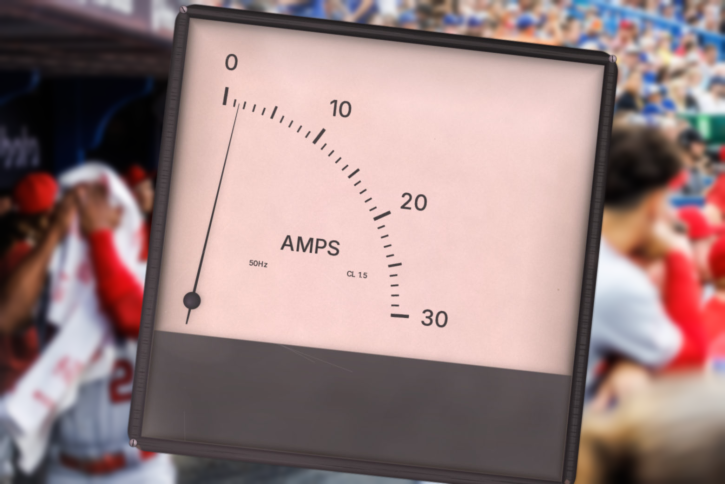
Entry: 1.5
